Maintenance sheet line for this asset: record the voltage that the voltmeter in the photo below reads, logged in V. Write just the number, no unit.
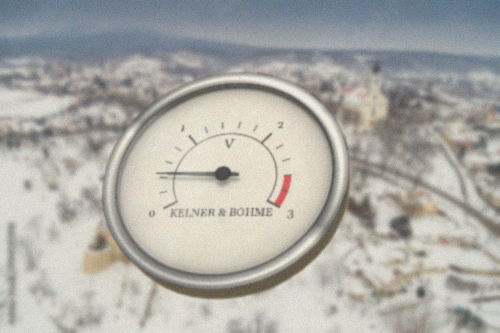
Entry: 0.4
